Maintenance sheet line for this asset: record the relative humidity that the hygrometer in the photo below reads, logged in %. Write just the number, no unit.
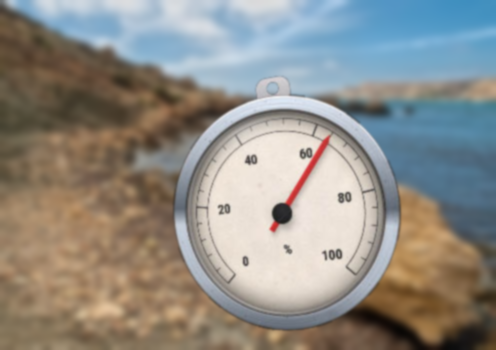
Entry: 64
